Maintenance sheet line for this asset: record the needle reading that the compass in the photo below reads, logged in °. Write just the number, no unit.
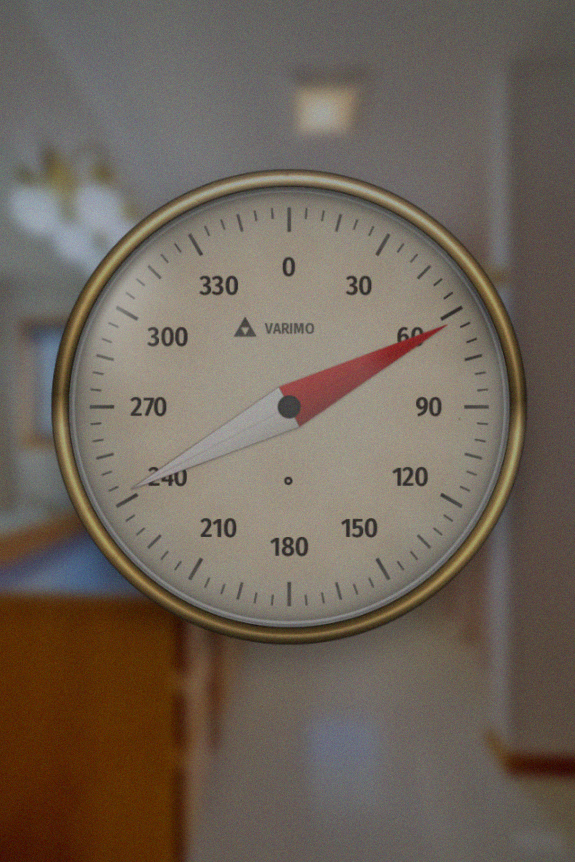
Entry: 62.5
